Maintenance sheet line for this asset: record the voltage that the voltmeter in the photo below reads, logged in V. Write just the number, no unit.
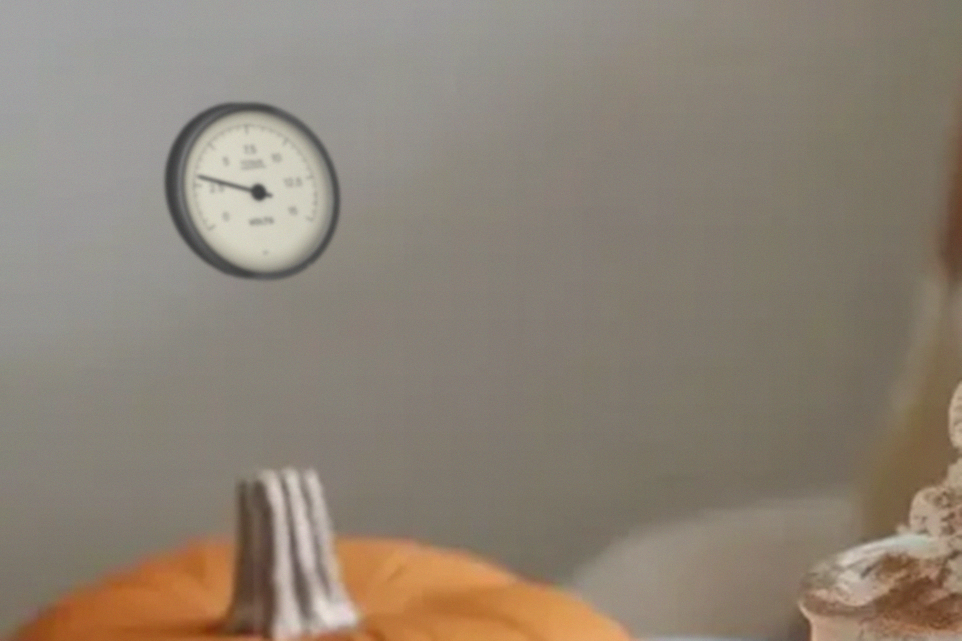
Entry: 3
